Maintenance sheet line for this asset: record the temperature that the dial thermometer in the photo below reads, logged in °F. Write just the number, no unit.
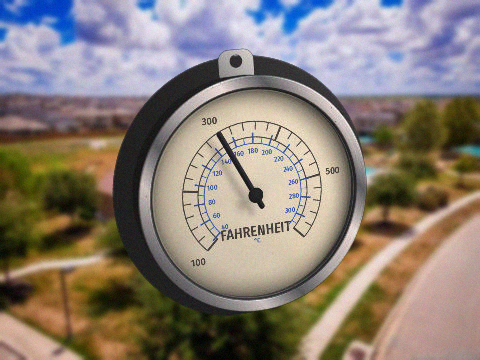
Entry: 300
